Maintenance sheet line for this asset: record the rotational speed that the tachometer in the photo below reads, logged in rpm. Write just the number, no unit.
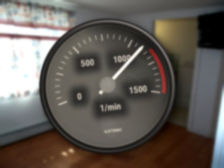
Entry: 1100
